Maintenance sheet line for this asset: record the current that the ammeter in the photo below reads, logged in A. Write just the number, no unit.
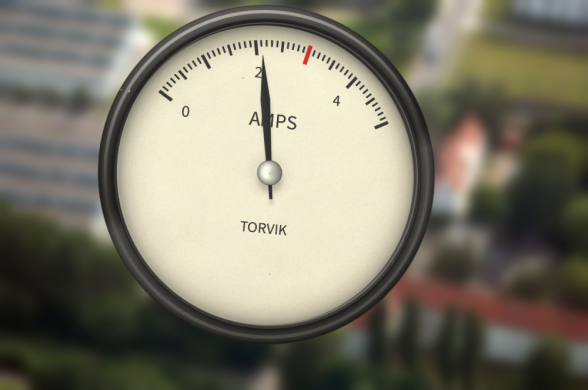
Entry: 2.1
